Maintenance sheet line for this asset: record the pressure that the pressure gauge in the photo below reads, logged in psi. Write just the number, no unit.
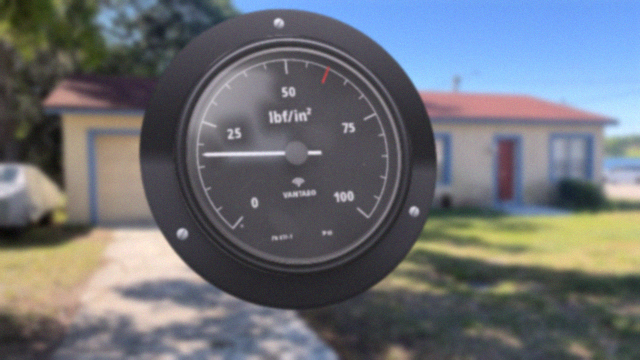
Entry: 17.5
